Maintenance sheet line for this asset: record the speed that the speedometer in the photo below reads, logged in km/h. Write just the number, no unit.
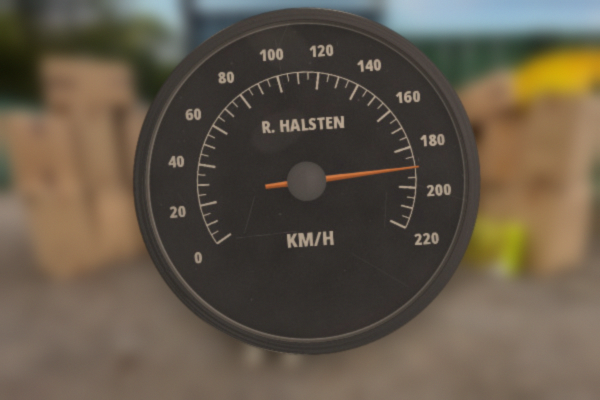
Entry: 190
